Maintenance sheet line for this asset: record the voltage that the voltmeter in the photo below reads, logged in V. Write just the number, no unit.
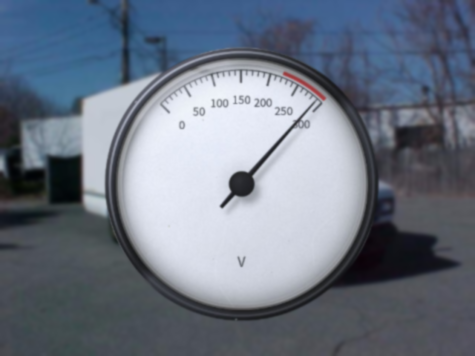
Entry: 290
